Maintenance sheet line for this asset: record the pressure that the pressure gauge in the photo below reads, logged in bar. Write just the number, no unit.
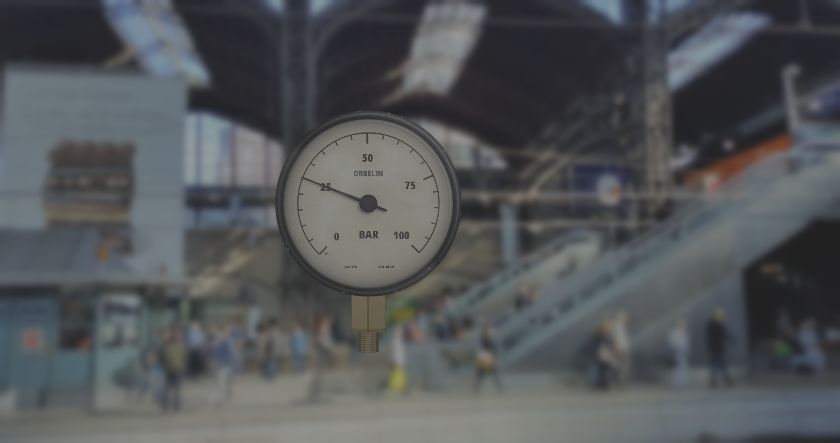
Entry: 25
